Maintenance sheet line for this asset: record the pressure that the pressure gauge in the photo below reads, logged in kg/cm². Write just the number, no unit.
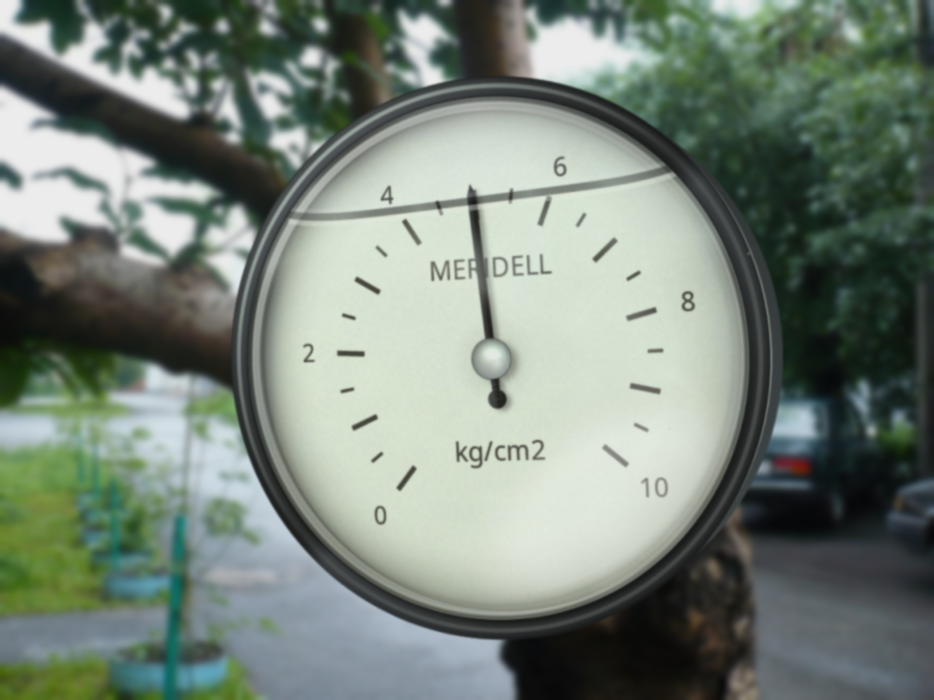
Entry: 5
